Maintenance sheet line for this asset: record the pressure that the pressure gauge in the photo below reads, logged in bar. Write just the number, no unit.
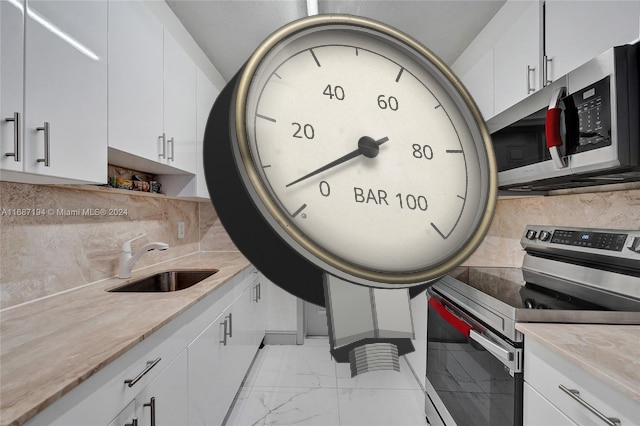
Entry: 5
